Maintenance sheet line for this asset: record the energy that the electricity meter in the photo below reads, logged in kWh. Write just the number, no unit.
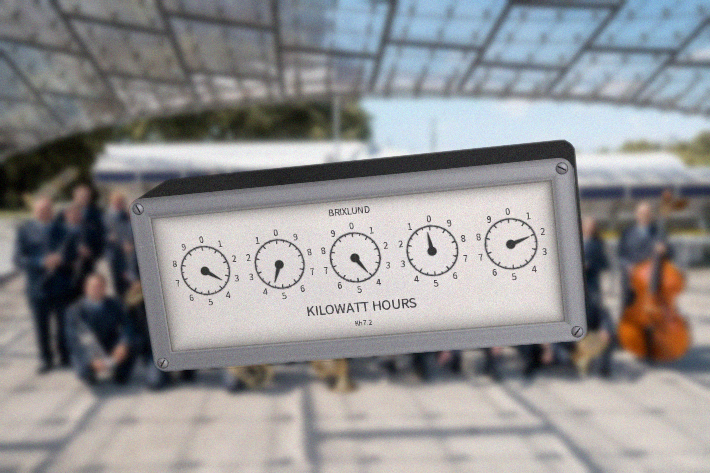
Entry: 34402
